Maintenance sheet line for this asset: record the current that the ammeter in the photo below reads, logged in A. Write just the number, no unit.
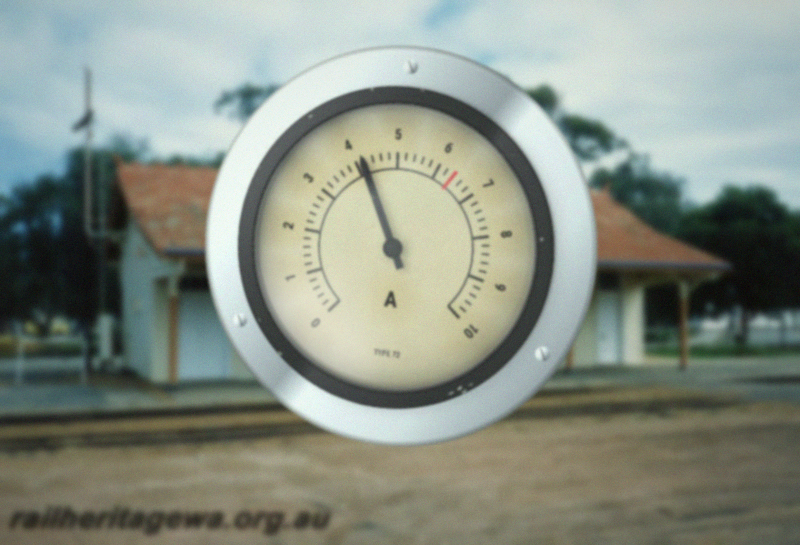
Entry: 4.2
